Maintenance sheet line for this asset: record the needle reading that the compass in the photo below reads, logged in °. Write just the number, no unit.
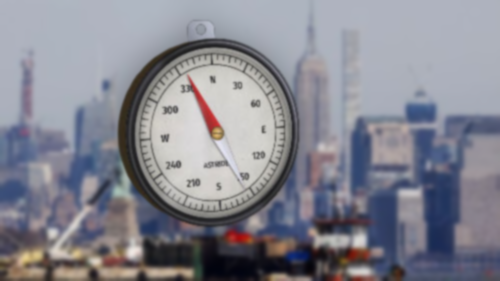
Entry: 335
